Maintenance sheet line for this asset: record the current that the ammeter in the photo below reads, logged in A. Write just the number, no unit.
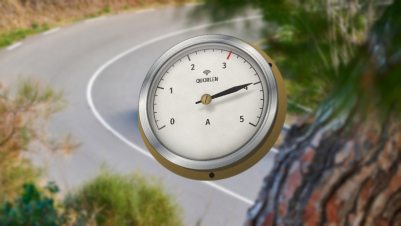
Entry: 4
